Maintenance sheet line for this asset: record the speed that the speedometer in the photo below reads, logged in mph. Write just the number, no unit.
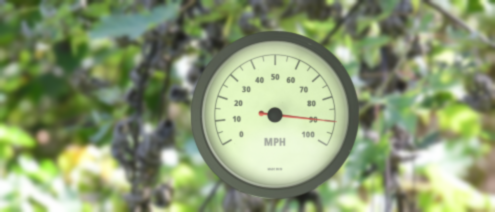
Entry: 90
